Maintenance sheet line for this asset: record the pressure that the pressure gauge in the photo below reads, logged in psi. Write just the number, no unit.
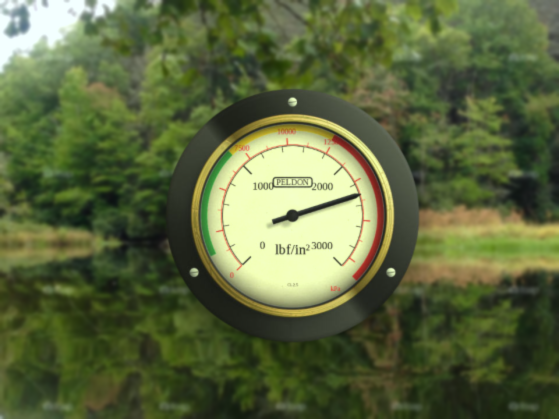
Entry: 2300
